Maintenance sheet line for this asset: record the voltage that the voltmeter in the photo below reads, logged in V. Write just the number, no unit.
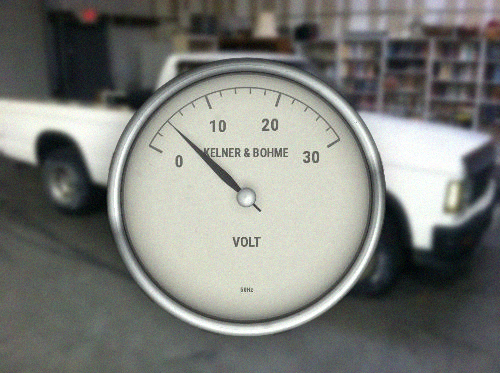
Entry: 4
